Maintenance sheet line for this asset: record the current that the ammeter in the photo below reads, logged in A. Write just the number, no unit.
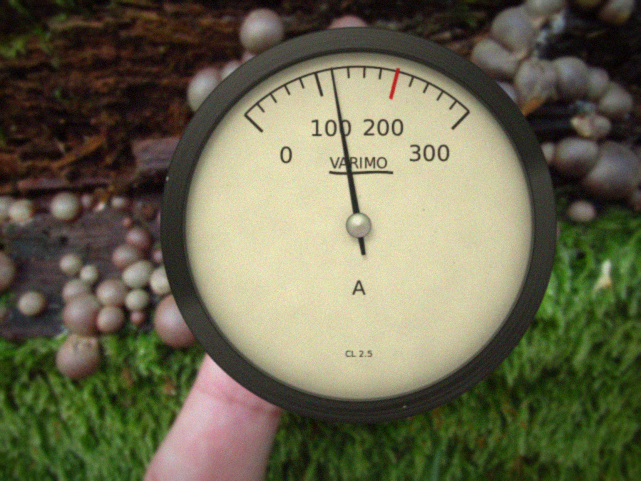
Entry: 120
